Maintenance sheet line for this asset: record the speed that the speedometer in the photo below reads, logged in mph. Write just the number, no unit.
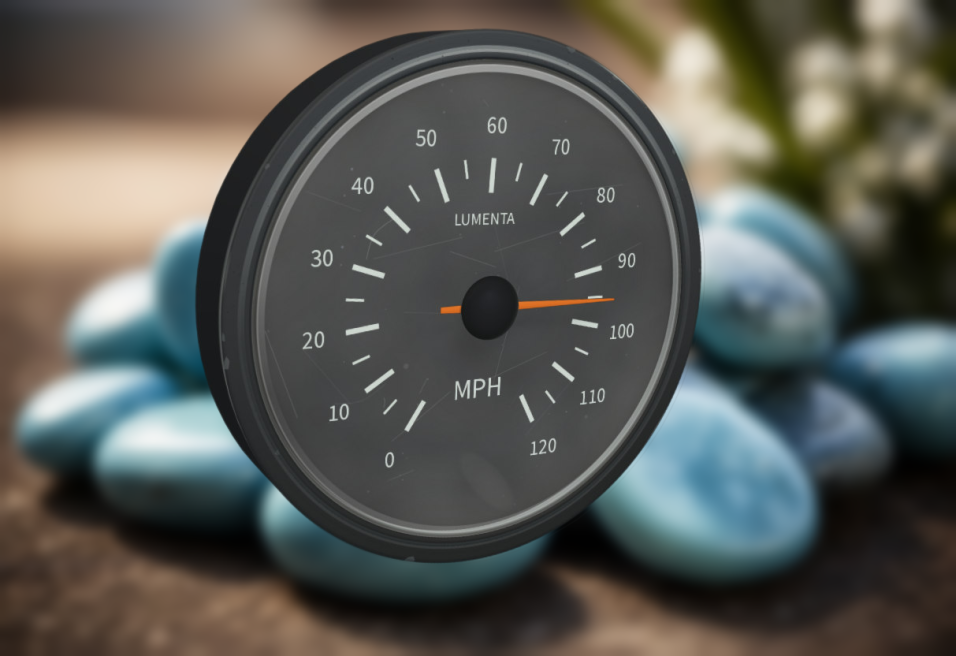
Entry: 95
